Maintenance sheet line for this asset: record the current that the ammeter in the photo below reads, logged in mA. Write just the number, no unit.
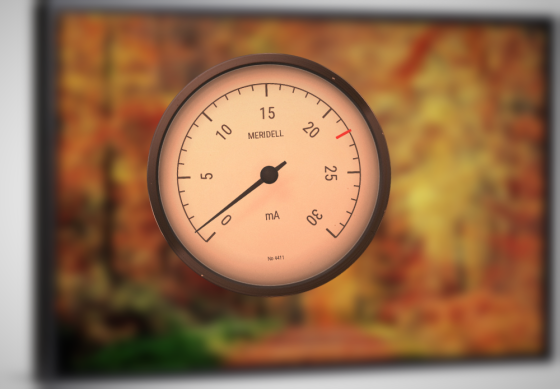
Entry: 1
